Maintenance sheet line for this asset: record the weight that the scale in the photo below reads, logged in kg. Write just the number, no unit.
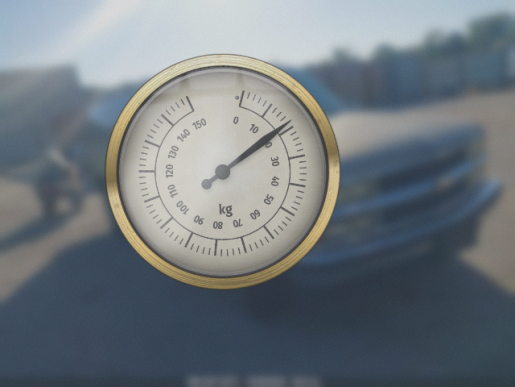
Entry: 18
